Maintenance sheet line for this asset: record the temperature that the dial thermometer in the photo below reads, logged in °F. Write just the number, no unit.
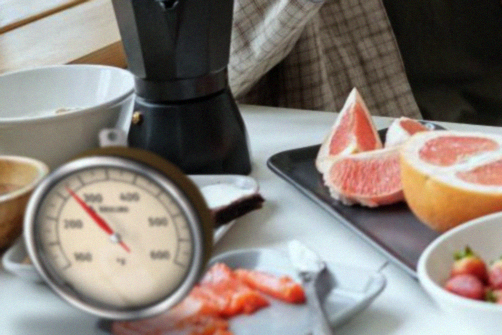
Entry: 275
